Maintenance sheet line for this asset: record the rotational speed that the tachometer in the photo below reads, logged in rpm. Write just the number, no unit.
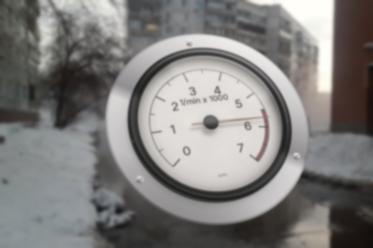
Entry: 5750
